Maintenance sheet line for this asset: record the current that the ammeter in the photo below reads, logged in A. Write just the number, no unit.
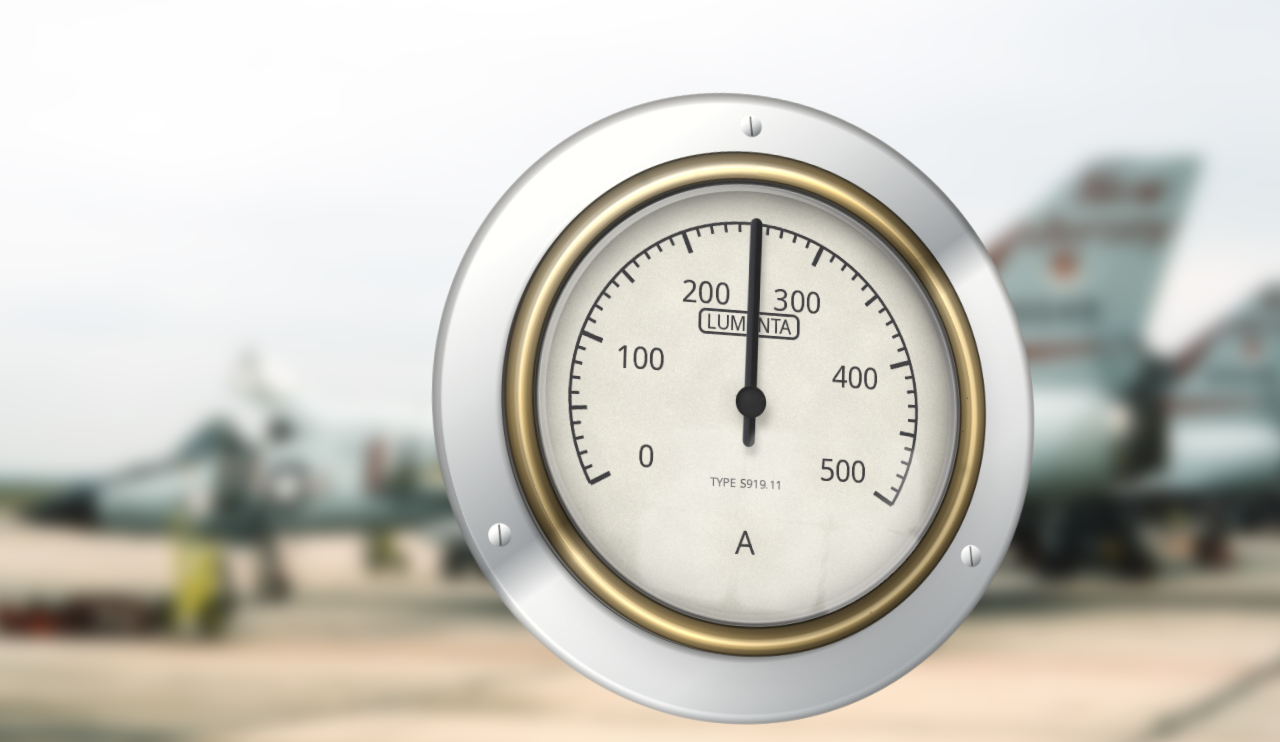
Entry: 250
